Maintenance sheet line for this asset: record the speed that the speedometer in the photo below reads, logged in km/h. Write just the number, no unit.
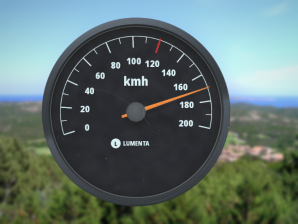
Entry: 170
